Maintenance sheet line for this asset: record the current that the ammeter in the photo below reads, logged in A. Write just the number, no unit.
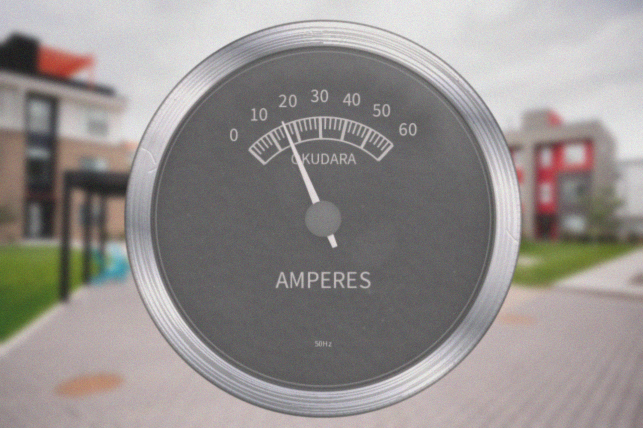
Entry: 16
